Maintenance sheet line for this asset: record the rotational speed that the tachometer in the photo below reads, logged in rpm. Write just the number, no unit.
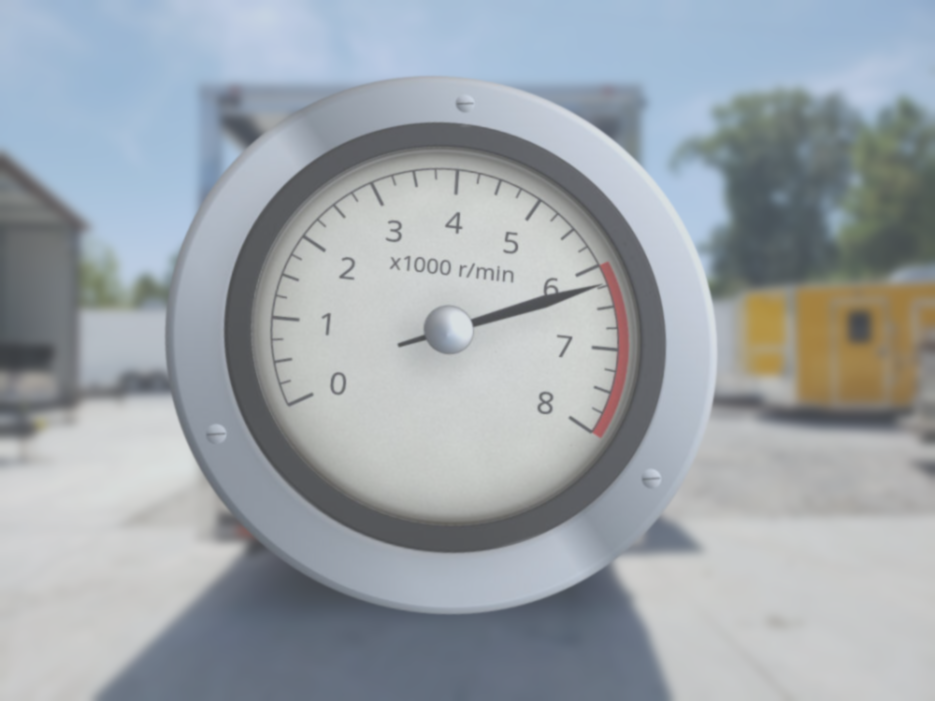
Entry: 6250
